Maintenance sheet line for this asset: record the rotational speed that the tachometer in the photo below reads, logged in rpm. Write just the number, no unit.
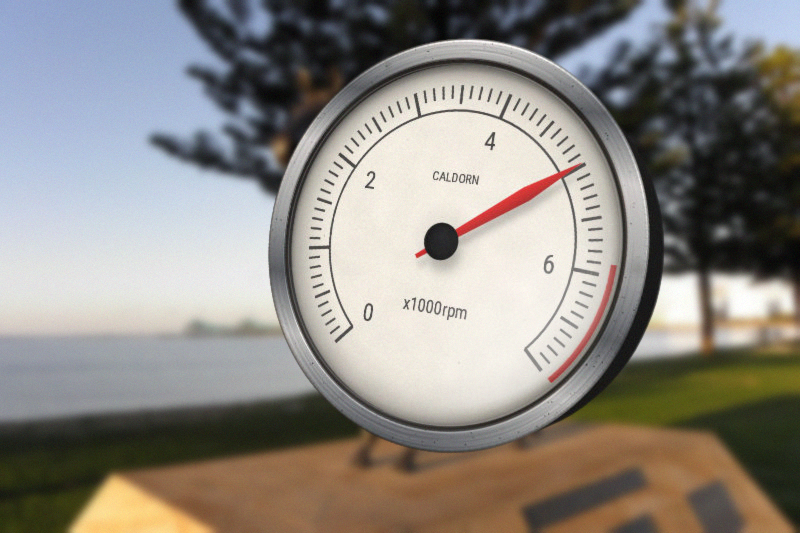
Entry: 5000
